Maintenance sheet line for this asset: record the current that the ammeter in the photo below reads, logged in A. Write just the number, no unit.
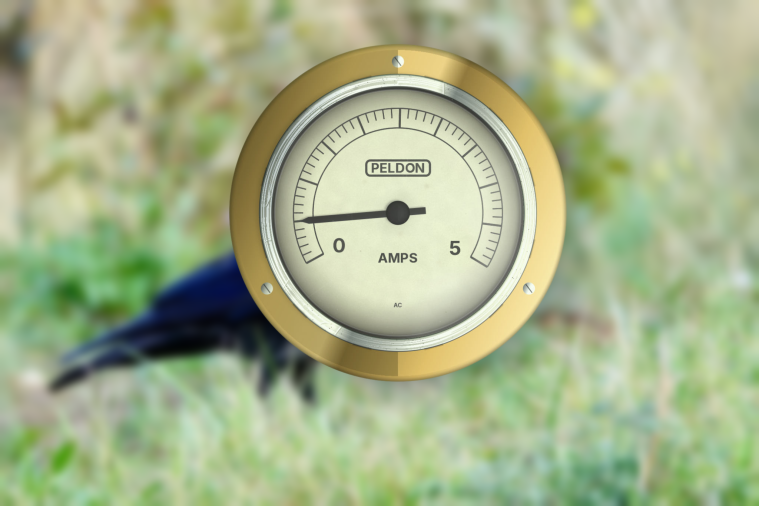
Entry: 0.5
